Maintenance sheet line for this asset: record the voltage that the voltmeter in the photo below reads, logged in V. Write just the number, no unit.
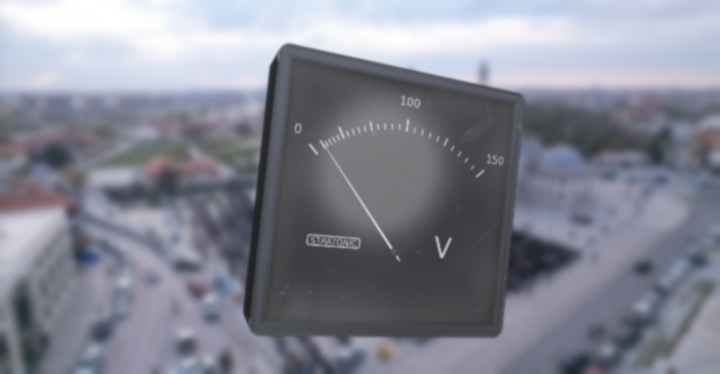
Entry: 25
